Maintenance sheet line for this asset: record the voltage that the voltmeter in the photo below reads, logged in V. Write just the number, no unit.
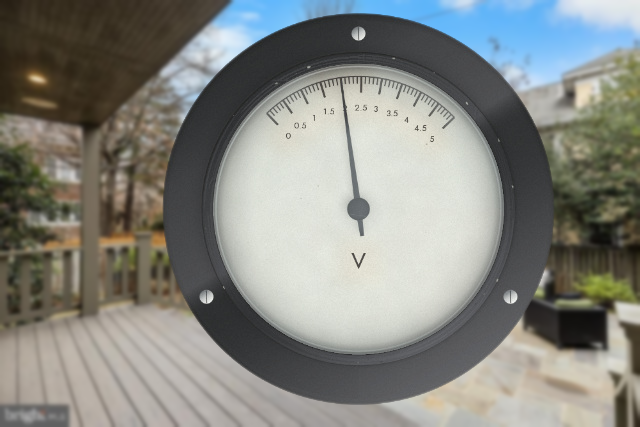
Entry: 2
